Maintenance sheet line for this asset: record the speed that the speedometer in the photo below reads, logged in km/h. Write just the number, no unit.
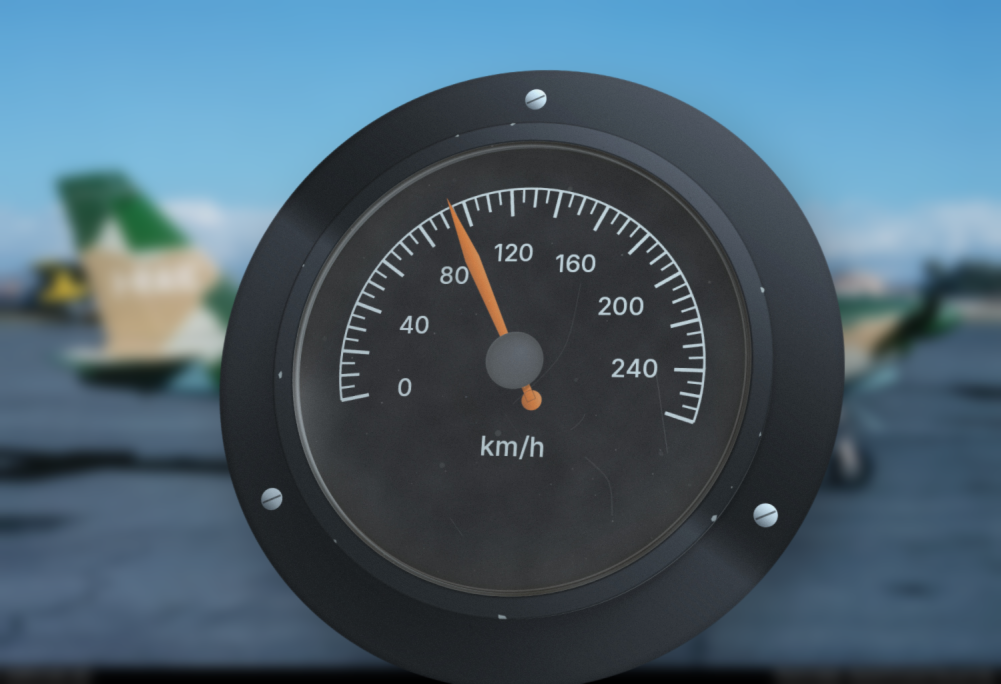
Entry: 95
